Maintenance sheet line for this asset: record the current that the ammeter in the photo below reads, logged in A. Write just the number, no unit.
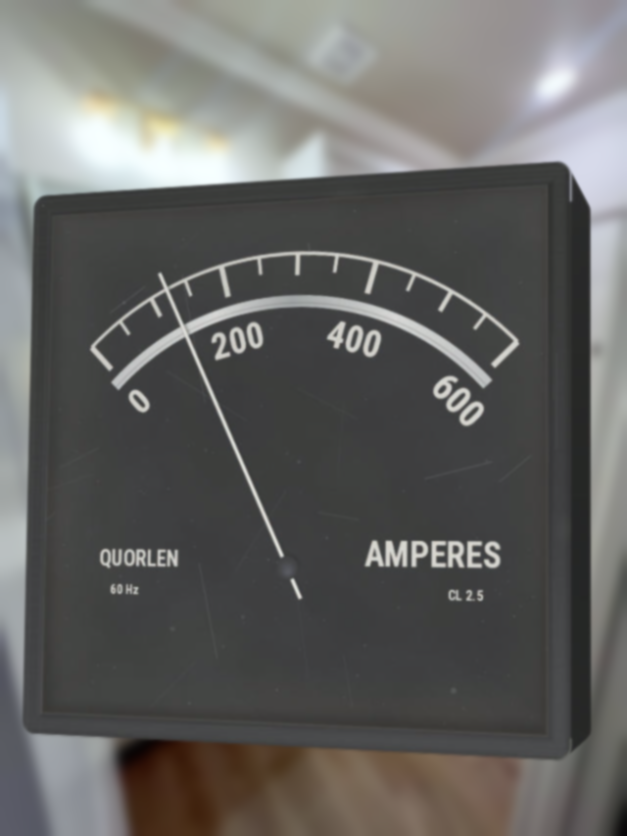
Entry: 125
